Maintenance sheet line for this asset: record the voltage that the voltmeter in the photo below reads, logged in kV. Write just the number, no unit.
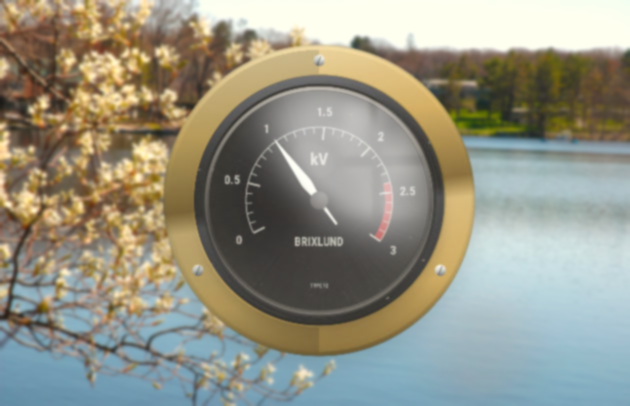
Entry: 1
